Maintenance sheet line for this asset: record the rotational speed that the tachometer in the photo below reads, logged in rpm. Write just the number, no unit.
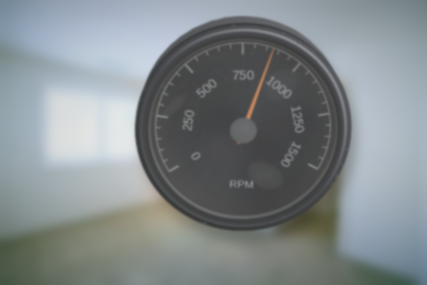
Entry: 875
